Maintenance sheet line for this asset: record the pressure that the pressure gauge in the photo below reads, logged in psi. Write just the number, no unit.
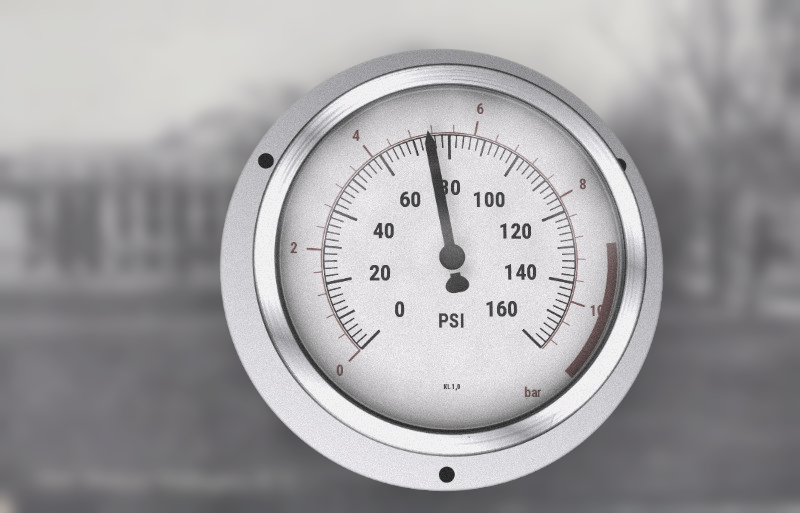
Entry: 74
